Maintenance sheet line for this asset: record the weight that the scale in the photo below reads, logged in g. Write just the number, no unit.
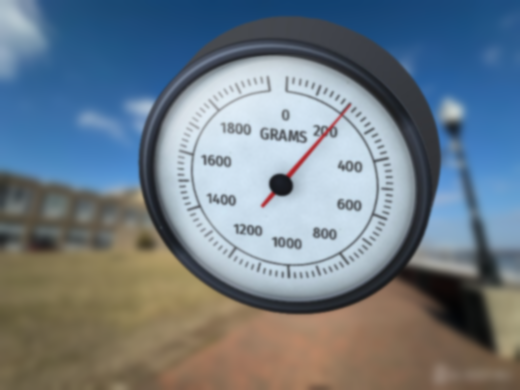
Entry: 200
